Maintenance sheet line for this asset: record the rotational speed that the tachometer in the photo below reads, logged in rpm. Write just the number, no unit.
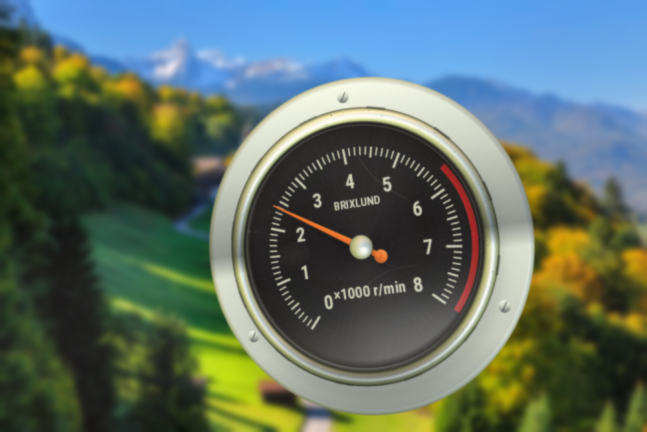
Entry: 2400
